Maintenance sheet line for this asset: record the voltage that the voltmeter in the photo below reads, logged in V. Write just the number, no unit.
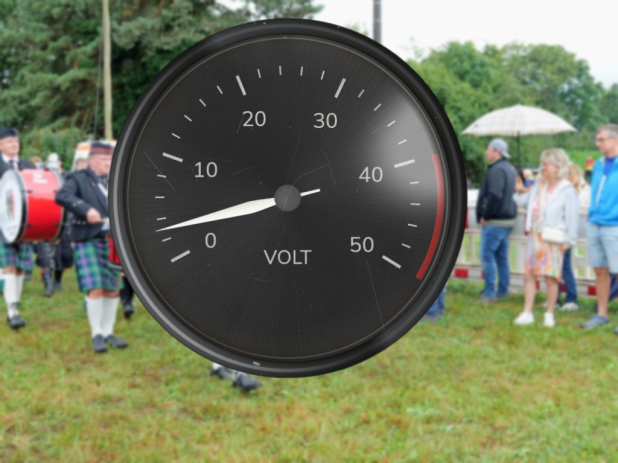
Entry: 3
